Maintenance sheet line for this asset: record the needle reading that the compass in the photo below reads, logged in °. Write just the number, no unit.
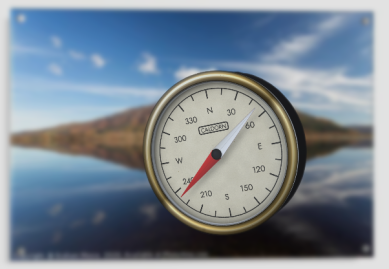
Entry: 232.5
